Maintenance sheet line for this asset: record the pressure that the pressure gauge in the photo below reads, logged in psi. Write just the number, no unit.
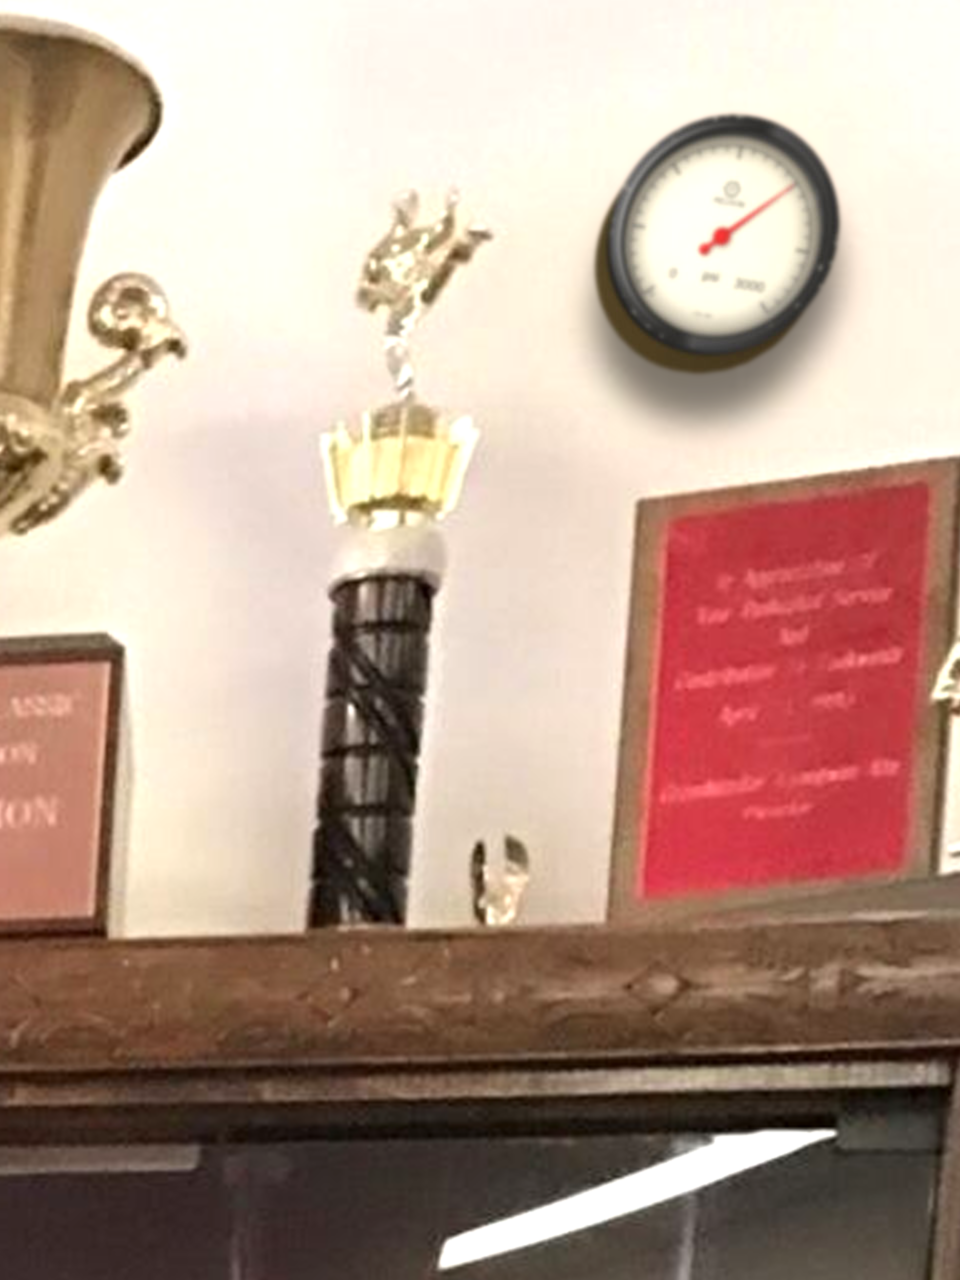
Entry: 2000
